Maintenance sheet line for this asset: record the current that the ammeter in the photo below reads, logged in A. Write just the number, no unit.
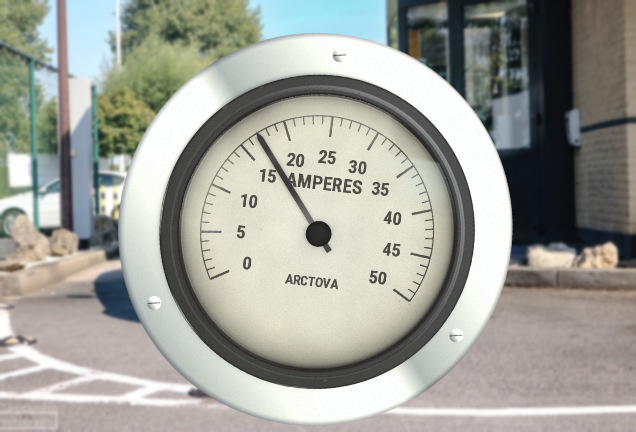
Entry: 17
